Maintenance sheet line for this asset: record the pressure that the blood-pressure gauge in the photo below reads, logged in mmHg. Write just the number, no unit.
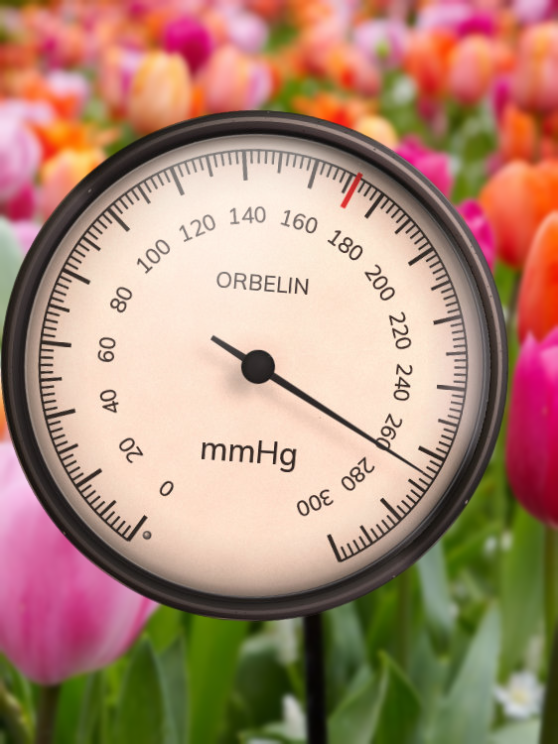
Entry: 266
